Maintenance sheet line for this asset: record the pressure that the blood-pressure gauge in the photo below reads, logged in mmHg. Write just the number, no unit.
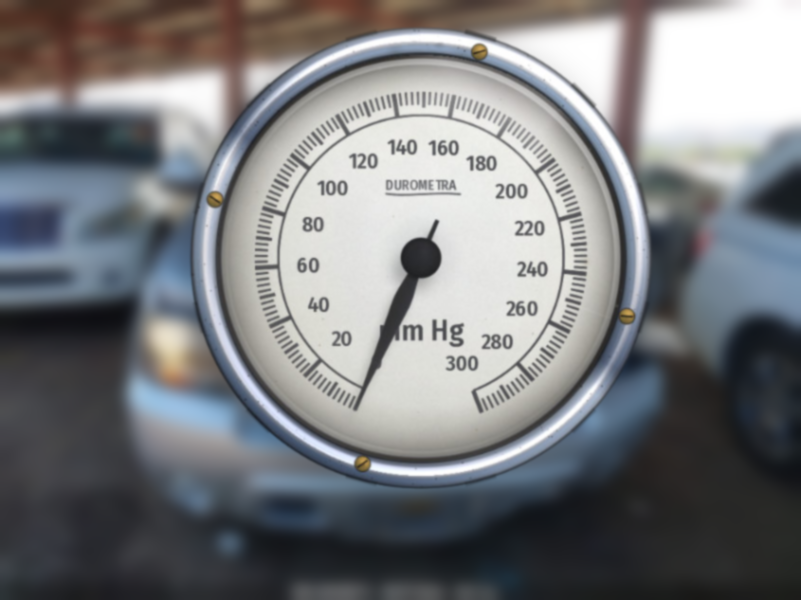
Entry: 0
